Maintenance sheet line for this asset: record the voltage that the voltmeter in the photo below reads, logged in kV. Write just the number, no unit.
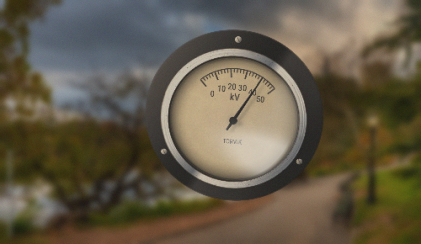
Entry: 40
